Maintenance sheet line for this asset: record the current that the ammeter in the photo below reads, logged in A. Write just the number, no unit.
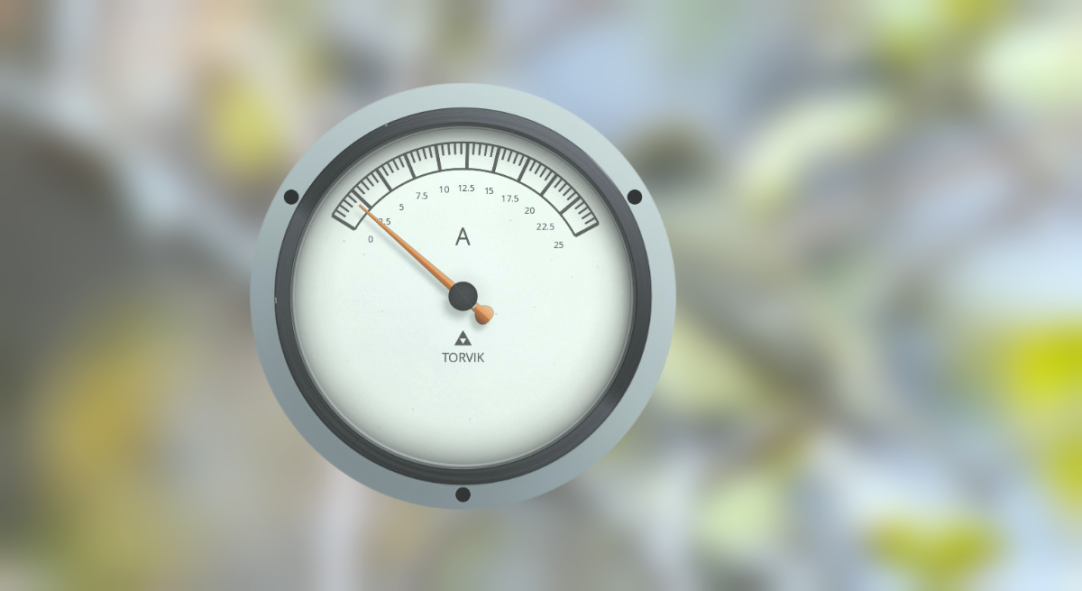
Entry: 2
